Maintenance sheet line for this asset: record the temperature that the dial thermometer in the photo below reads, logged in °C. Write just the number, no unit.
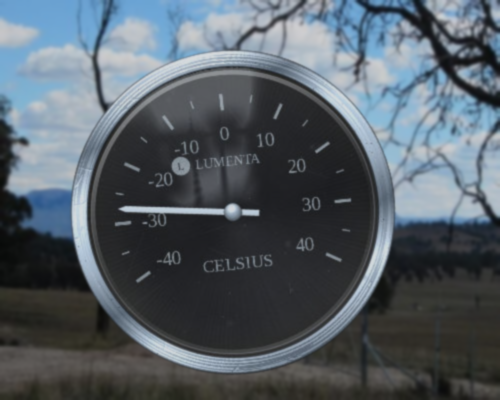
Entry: -27.5
